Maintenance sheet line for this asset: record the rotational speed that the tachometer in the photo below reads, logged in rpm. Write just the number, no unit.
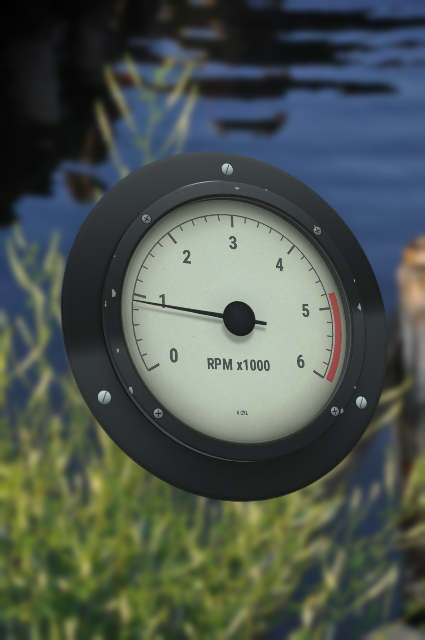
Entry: 900
